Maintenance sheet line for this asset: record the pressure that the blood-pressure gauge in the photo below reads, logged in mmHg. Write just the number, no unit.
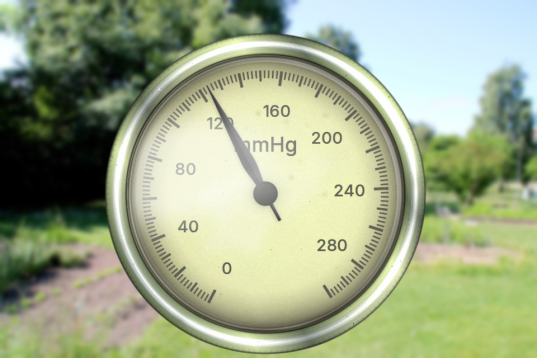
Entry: 124
